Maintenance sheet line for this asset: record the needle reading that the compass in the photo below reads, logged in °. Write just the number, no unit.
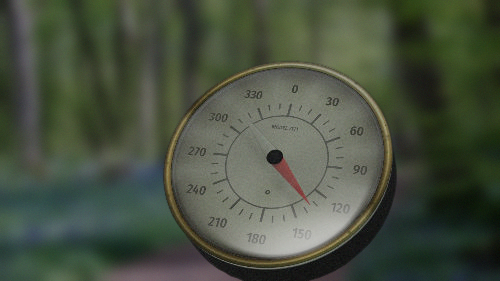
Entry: 135
